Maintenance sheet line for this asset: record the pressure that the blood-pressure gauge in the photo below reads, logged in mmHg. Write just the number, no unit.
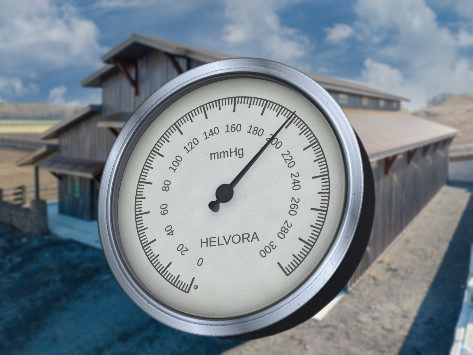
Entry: 200
